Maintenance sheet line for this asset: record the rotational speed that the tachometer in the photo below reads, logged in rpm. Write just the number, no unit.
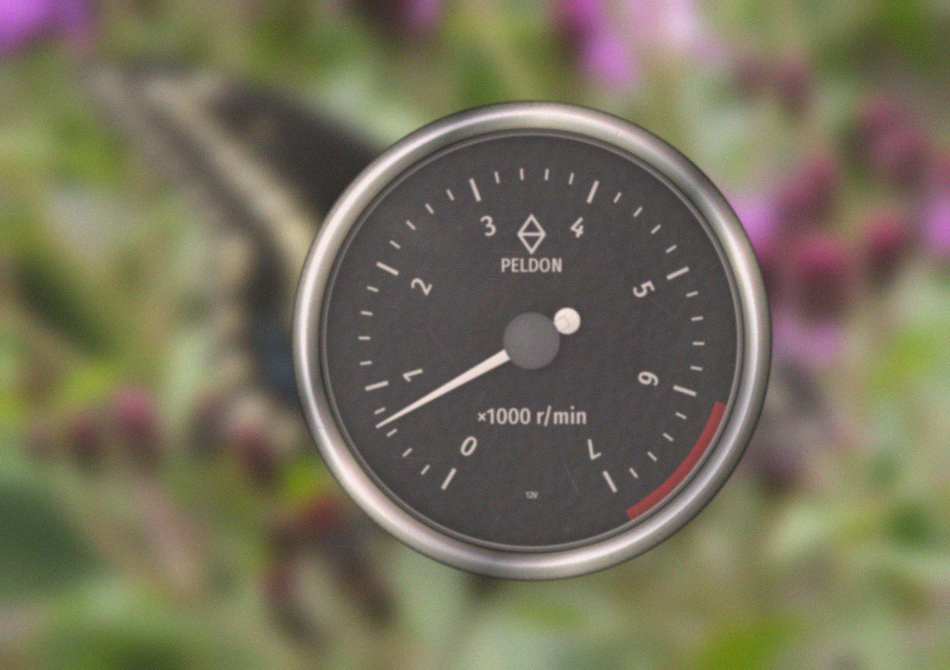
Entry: 700
